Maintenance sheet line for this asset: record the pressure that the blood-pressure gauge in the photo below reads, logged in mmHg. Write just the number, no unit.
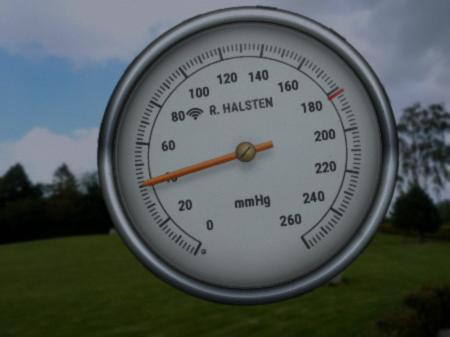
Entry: 40
